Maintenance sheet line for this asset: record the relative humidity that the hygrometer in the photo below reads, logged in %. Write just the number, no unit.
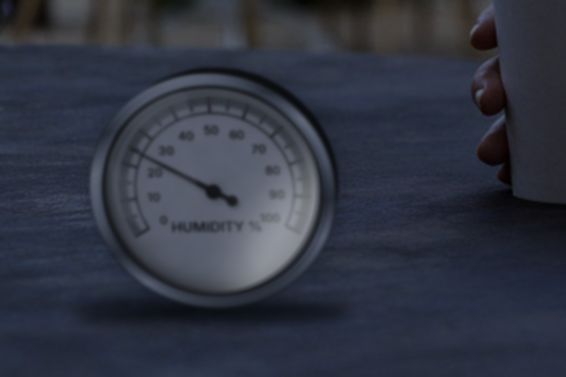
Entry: 25
